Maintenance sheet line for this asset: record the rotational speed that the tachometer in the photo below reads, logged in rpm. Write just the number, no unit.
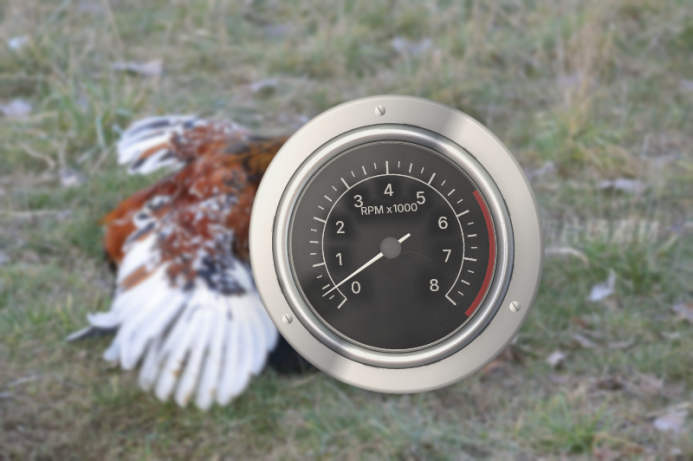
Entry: 375
